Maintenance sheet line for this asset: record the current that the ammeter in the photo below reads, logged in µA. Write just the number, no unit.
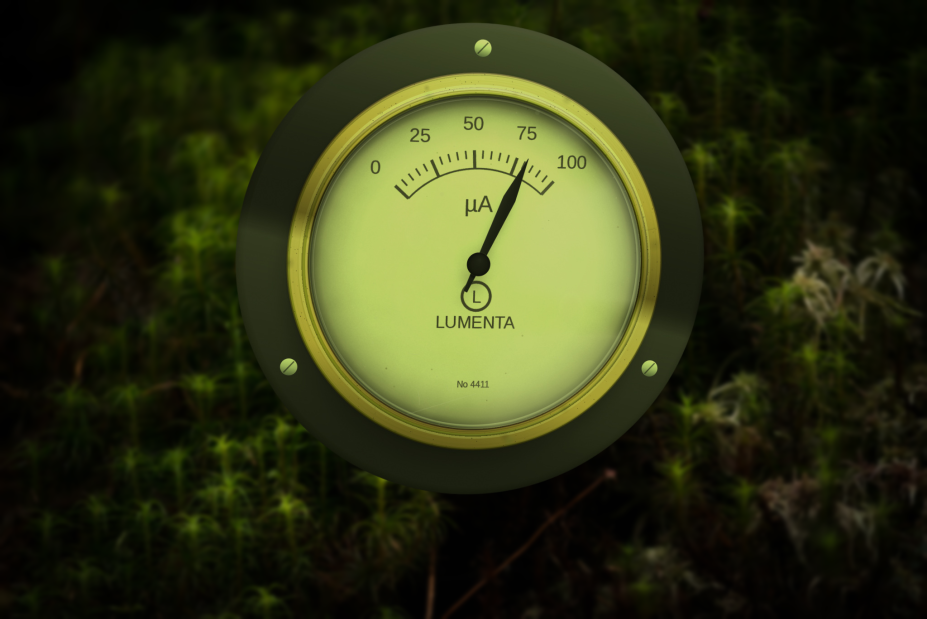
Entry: 80
